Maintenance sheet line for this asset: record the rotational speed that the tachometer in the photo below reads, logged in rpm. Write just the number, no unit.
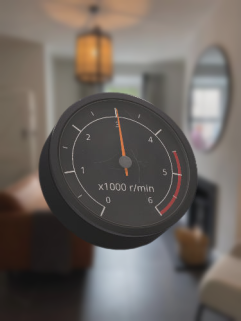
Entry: 3000
